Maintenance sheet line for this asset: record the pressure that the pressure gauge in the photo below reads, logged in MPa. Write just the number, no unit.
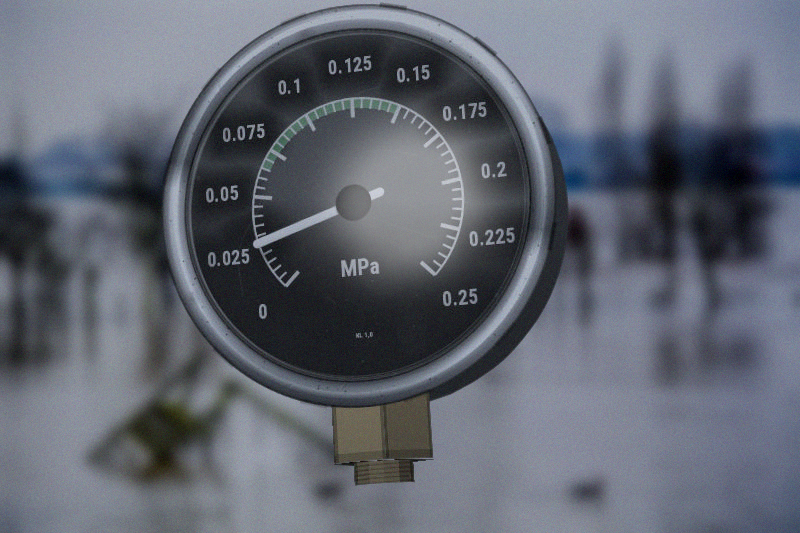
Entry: 0.025
